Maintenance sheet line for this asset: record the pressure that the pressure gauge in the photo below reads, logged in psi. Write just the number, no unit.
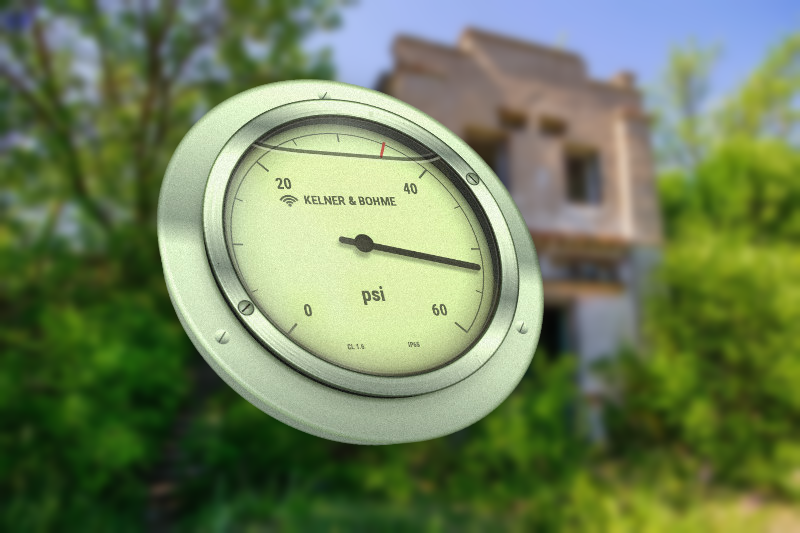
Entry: 52.5
